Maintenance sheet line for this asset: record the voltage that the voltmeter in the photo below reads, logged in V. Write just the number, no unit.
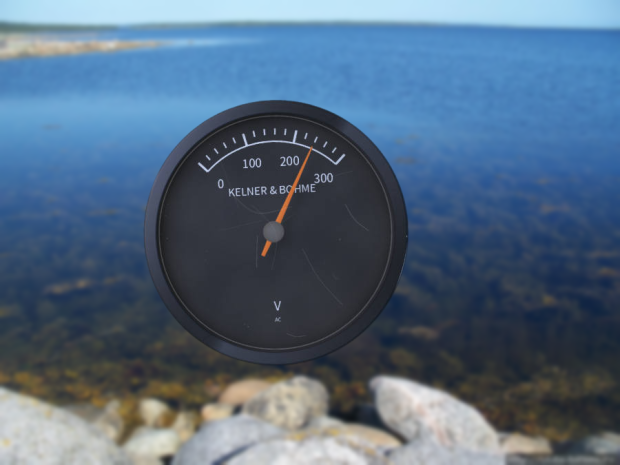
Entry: 240
